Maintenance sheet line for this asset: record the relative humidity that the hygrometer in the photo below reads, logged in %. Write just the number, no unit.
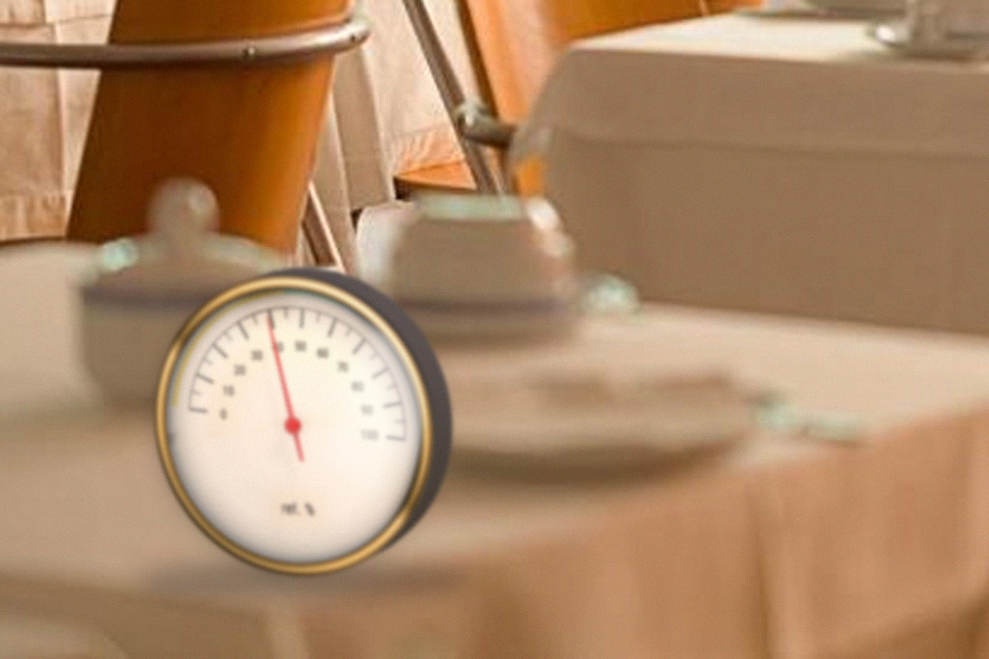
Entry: 40
